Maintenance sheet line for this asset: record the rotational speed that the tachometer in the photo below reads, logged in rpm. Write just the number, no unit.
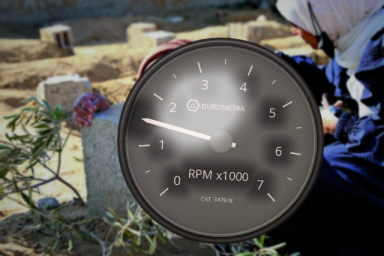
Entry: 1500
